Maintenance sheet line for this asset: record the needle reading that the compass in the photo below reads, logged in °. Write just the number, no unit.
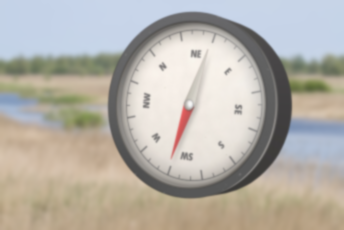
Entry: 240
